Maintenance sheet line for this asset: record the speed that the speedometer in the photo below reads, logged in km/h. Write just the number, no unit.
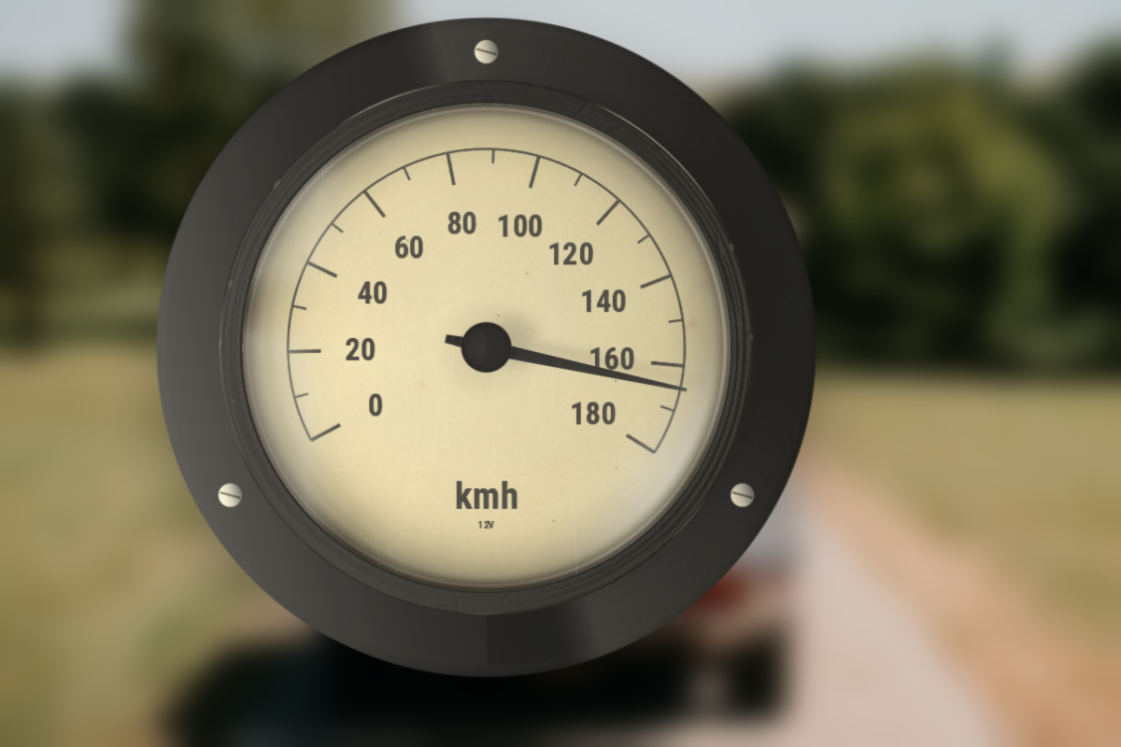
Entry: 165
